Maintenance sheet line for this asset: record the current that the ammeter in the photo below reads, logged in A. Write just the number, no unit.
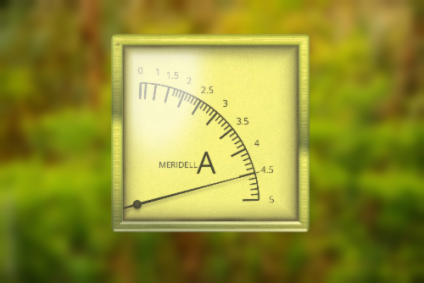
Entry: 4.5
